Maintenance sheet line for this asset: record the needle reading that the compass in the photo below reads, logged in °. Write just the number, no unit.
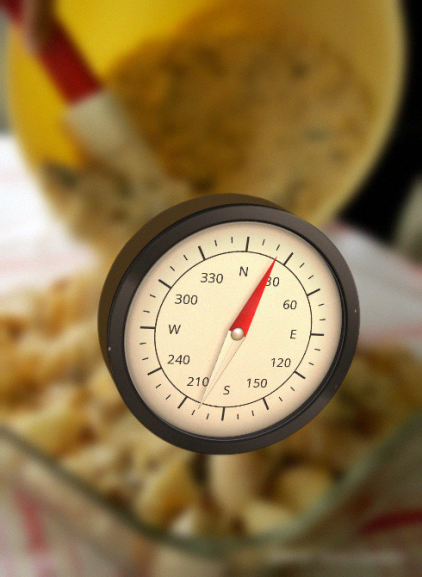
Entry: 20
